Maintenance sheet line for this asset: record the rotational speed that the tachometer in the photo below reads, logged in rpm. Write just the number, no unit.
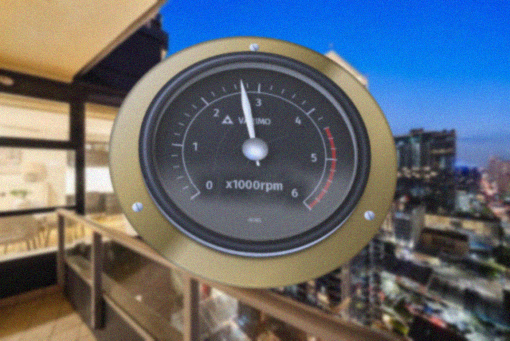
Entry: 2700
